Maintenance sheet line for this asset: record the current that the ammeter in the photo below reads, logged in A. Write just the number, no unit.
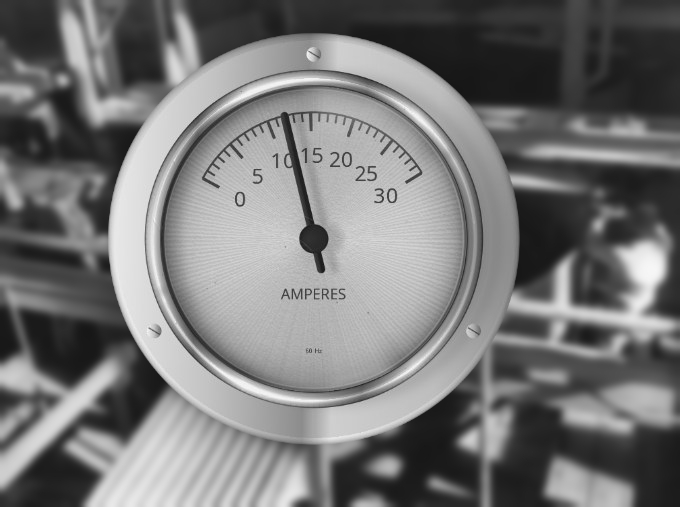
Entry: 12
